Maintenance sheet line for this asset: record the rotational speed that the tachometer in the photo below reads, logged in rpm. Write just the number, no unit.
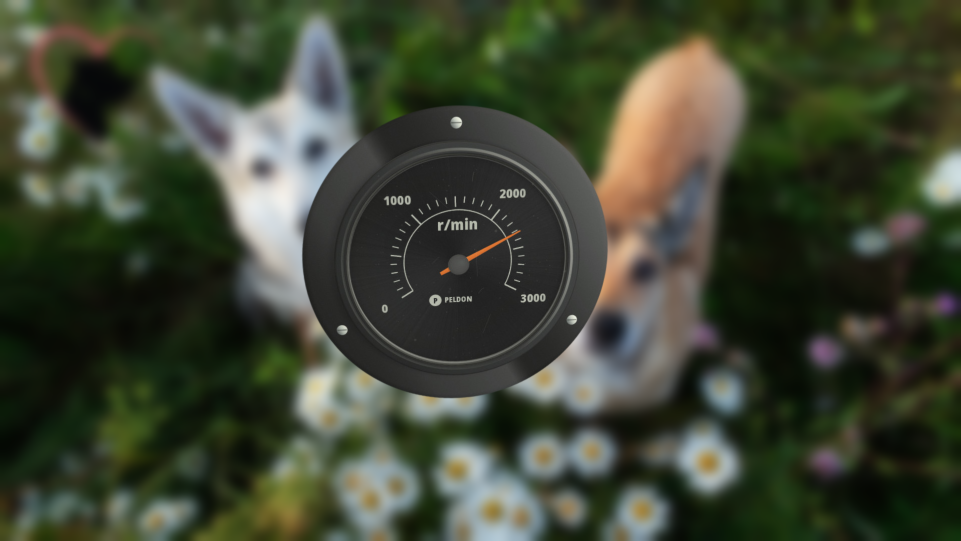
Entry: 2300
